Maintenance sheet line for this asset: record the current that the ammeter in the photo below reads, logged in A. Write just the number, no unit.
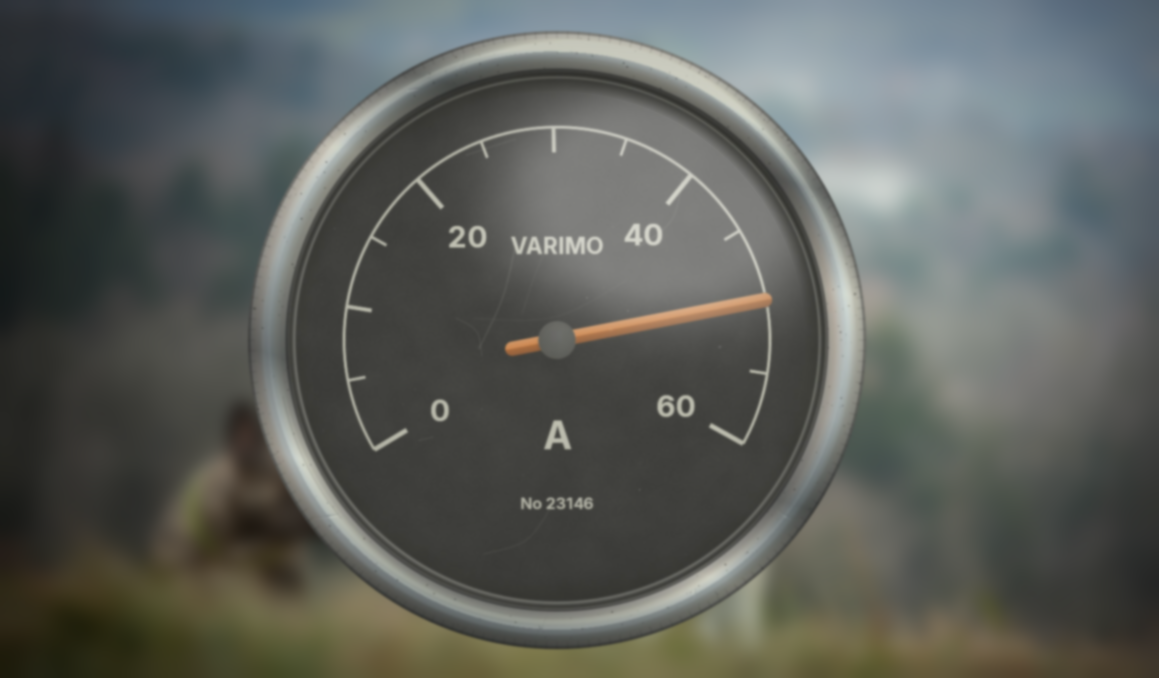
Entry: 50
